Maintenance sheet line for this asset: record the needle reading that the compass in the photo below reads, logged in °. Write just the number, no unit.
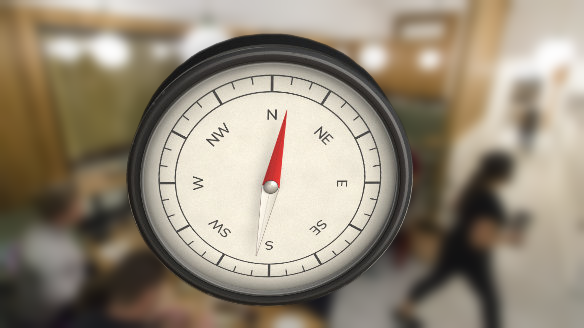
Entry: 10
